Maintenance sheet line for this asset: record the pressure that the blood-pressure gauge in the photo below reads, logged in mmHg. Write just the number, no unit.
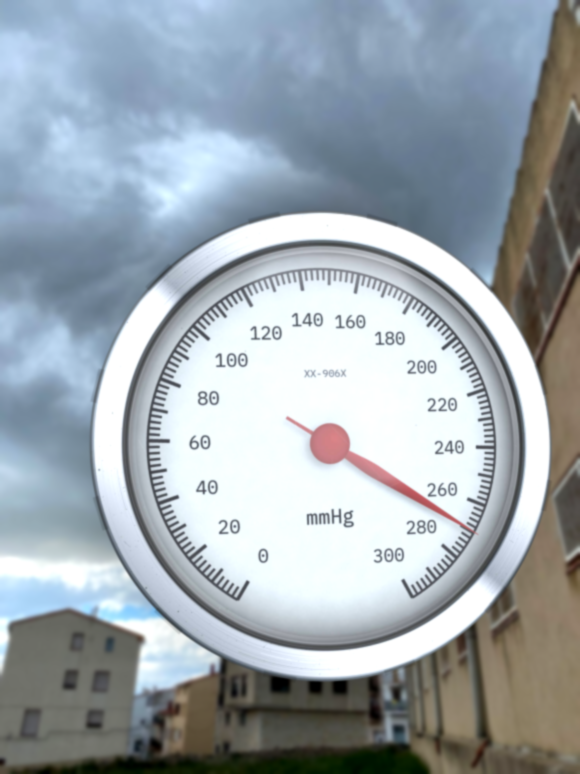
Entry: 270
